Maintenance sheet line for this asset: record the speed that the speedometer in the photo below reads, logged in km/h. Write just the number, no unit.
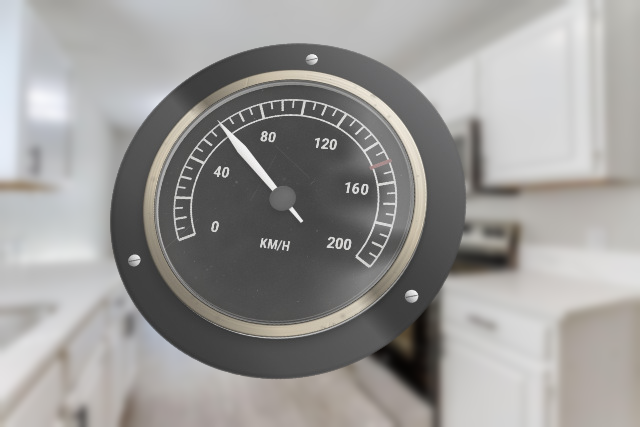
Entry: 60
